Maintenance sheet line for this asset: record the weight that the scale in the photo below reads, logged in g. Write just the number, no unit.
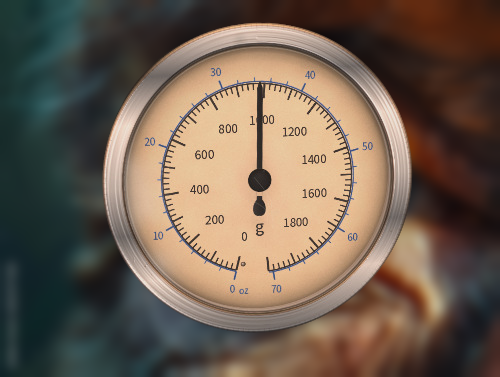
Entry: 980
